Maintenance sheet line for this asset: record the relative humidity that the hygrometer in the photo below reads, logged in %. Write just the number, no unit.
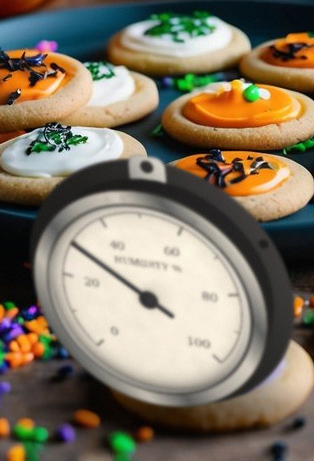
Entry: 30
